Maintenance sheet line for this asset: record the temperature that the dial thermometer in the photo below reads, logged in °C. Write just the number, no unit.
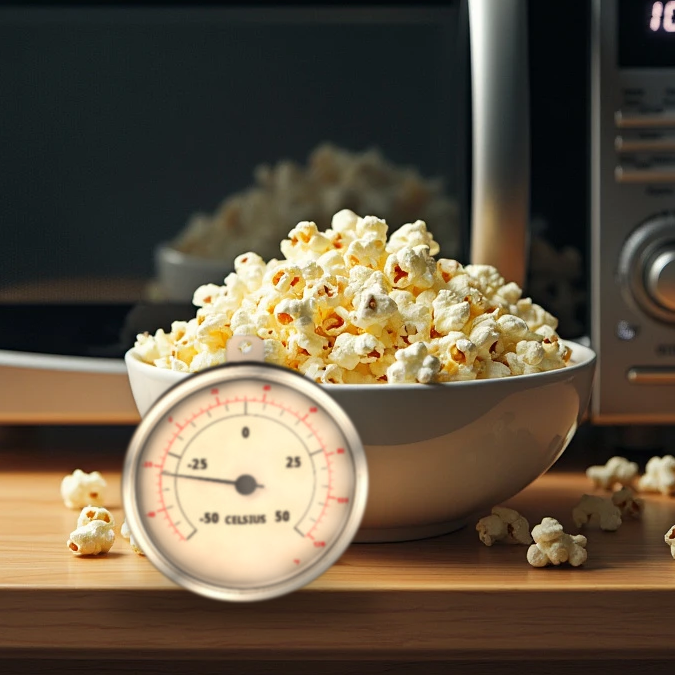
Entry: -30
